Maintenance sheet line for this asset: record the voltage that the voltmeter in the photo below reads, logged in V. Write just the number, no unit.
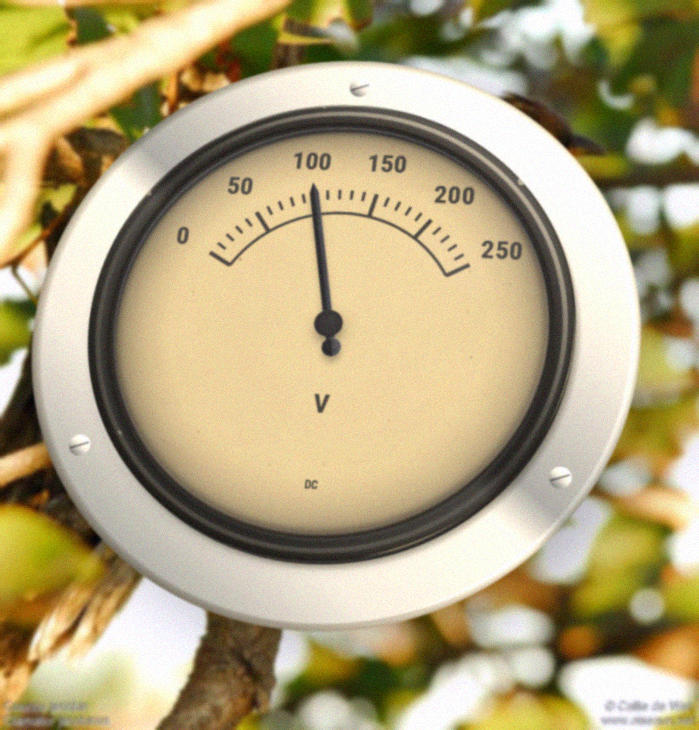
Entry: 100
